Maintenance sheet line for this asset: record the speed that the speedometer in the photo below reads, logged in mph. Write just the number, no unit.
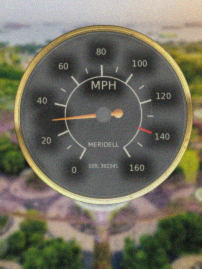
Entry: 30
